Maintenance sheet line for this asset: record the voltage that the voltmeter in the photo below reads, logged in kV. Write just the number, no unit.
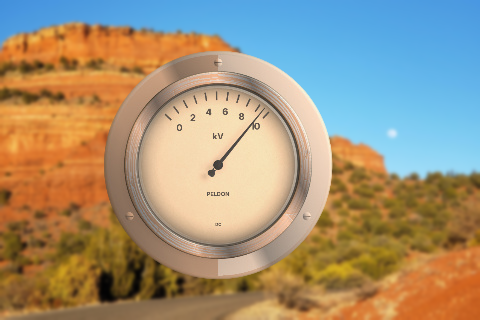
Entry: 9.5
